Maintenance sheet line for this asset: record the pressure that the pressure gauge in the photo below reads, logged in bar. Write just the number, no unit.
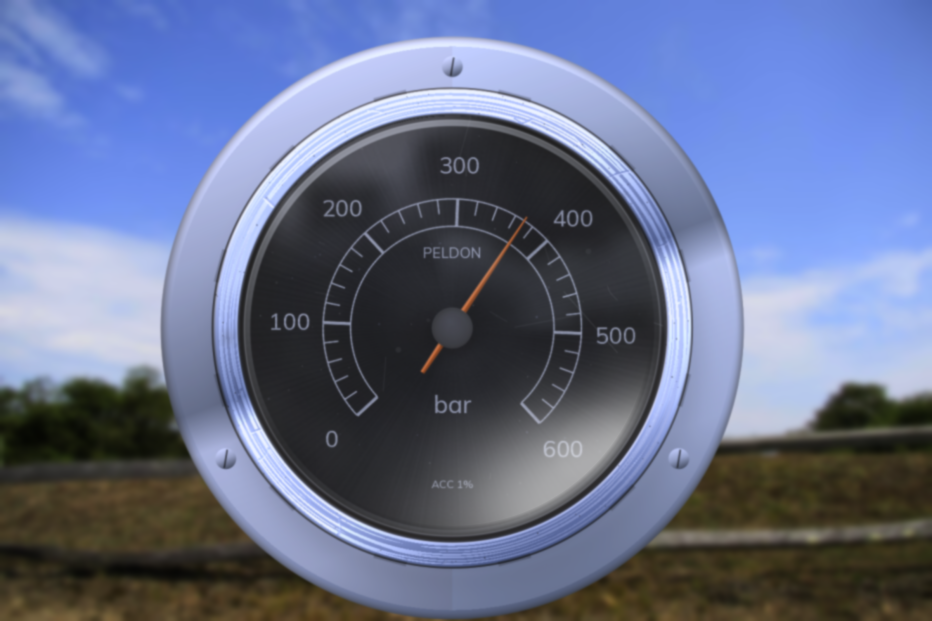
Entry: 370
